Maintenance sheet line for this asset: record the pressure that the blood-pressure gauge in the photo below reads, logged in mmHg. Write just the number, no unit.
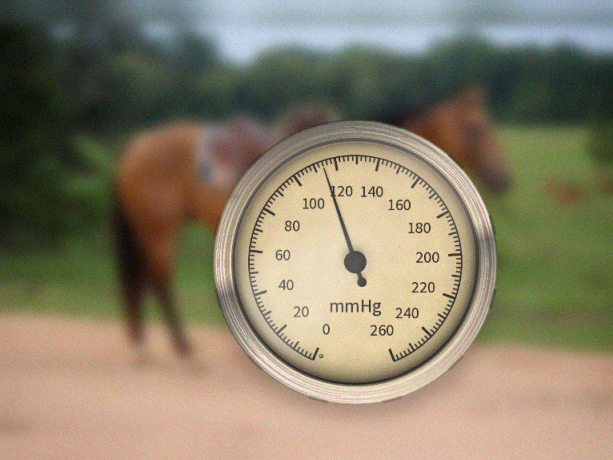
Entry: 114
